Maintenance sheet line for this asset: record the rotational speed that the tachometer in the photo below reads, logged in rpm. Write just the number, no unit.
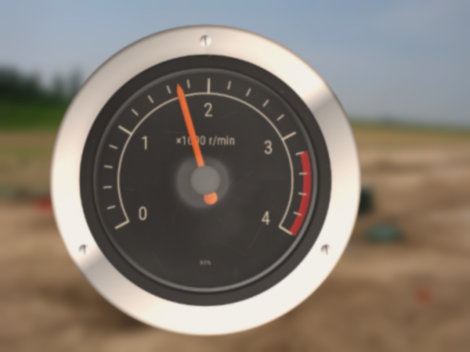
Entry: 1700
